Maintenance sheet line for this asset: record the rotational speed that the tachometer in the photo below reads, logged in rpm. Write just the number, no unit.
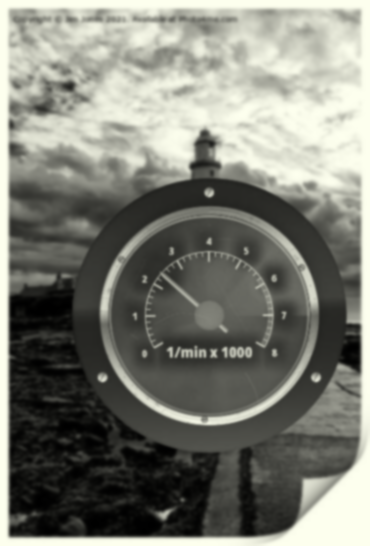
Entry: 2400
